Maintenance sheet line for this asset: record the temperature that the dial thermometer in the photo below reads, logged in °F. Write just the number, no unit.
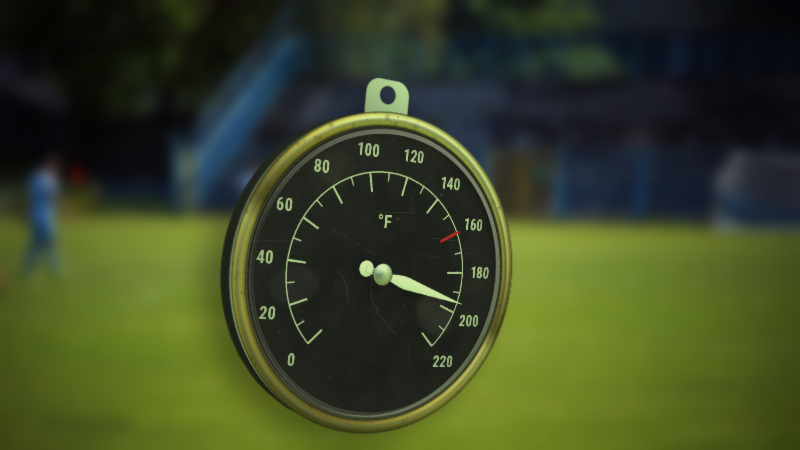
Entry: 195
